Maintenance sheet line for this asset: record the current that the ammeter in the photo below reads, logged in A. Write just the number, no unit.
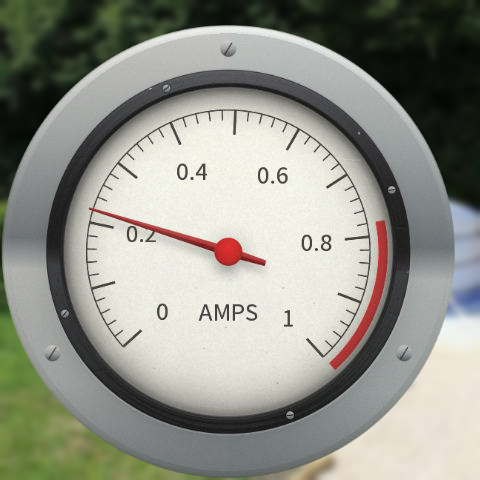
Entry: 0.22
